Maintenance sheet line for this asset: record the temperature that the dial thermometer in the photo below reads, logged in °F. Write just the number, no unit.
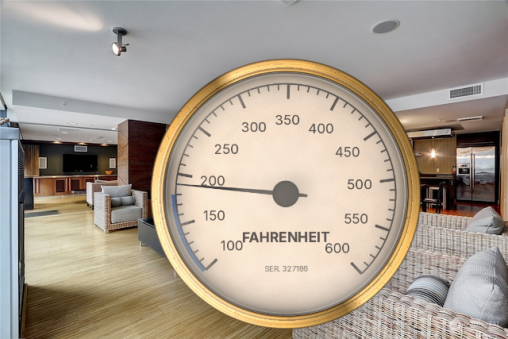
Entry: 190
